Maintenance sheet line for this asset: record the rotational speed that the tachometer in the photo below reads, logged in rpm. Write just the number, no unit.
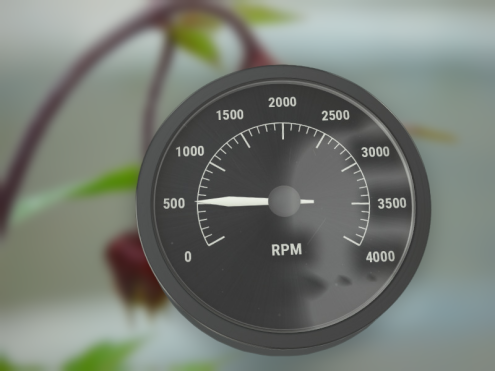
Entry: 500
